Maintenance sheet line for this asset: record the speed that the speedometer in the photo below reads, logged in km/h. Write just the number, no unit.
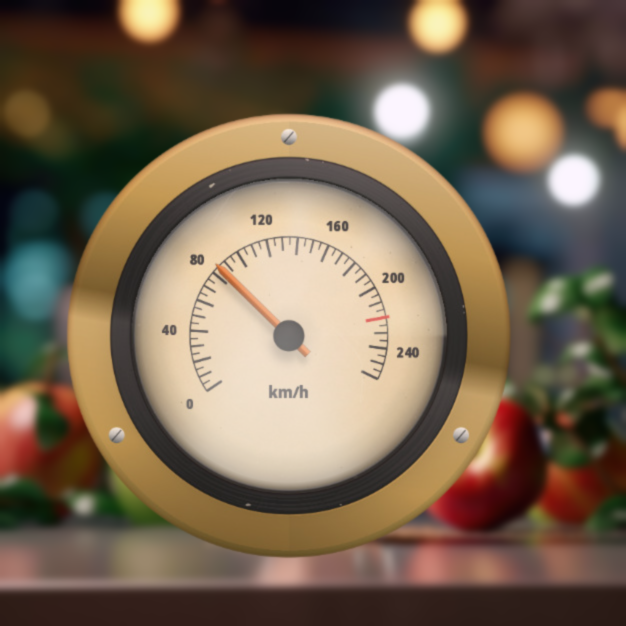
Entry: 85
